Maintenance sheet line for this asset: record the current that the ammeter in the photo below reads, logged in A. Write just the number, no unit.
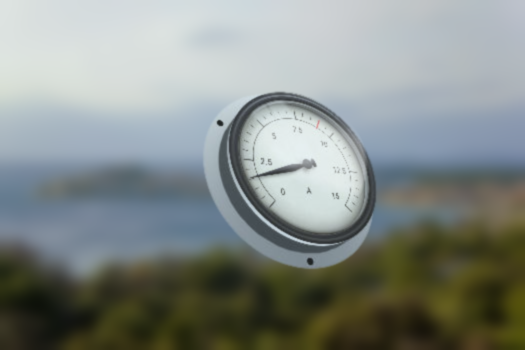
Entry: 1.5
